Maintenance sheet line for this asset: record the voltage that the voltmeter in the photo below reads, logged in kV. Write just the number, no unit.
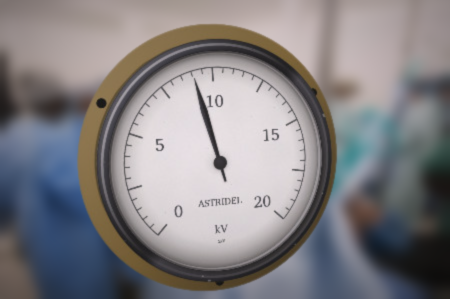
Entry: 9
